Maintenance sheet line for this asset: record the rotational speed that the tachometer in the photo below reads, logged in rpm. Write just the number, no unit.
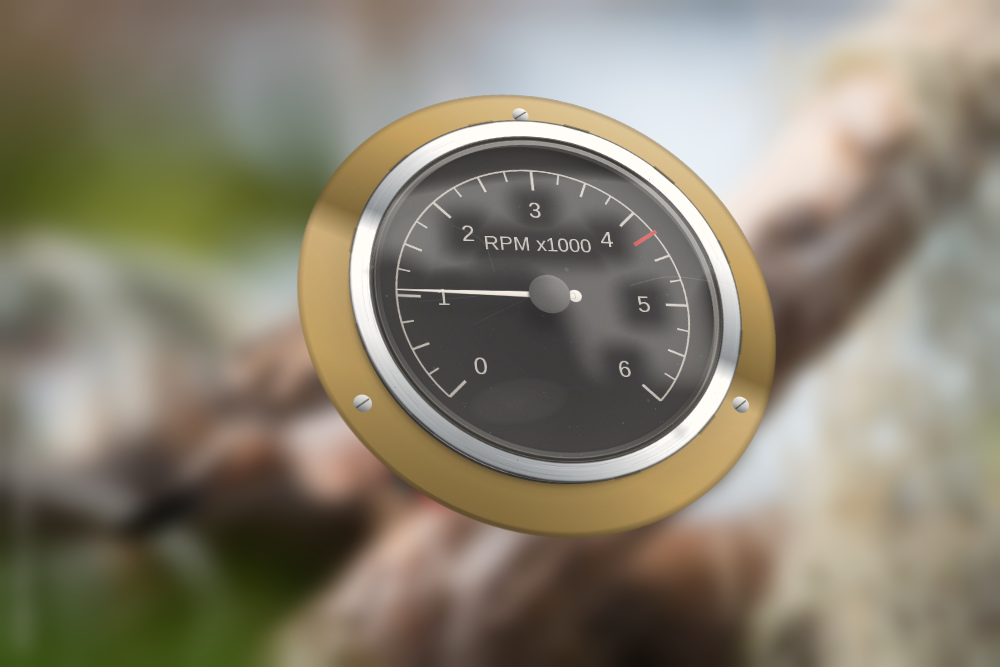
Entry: 1000
